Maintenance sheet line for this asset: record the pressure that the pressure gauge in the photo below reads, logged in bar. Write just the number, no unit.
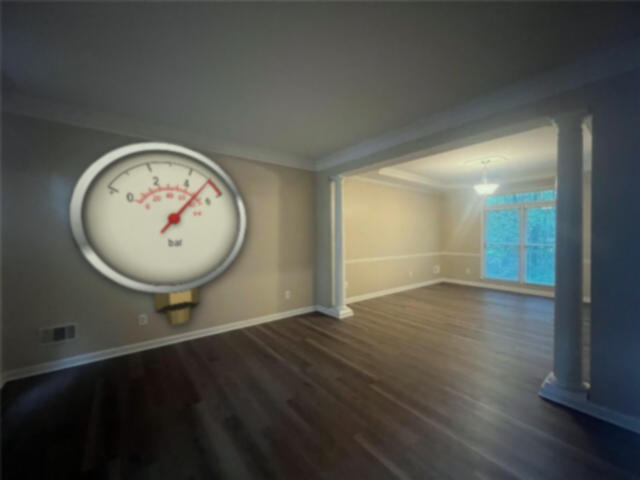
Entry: 5
